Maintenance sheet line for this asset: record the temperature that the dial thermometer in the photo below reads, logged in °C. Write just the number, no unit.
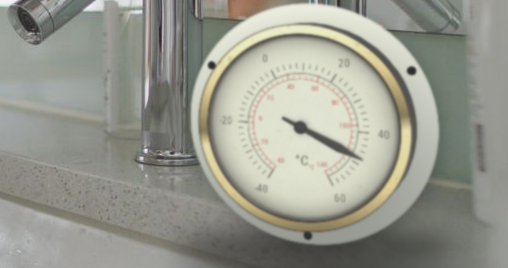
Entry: 48
